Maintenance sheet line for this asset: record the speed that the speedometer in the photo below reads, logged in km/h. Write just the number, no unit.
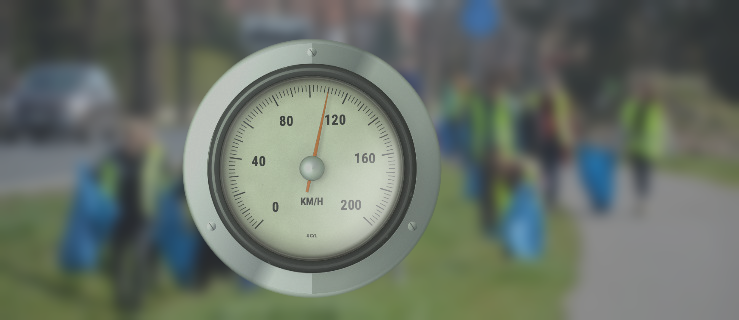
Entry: 110
